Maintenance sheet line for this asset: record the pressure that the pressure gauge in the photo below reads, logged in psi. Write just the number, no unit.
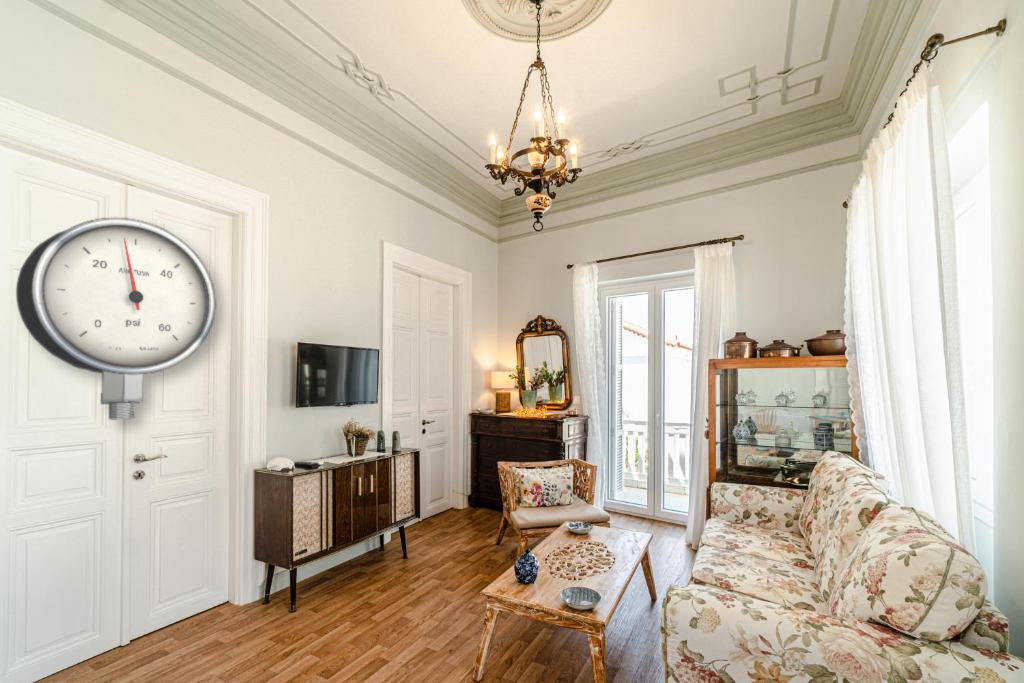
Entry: 27.5
